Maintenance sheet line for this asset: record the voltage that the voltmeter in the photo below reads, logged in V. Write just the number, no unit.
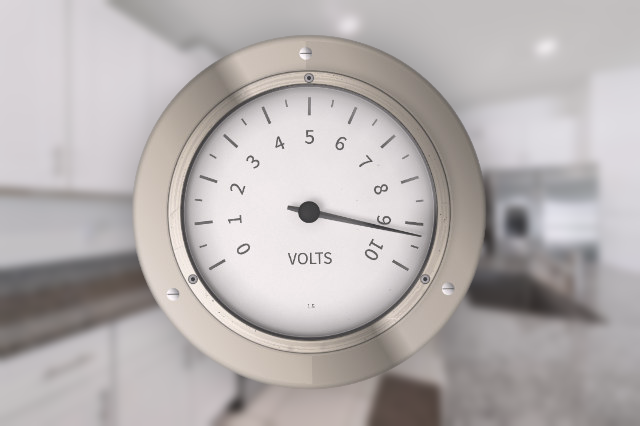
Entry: 9.25
